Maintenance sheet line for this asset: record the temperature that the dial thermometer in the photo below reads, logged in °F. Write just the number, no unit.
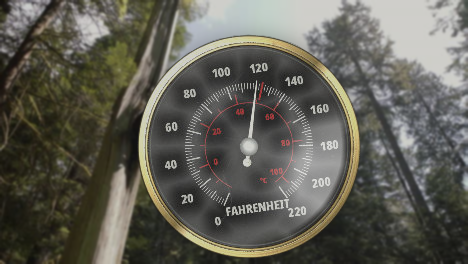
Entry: 120
